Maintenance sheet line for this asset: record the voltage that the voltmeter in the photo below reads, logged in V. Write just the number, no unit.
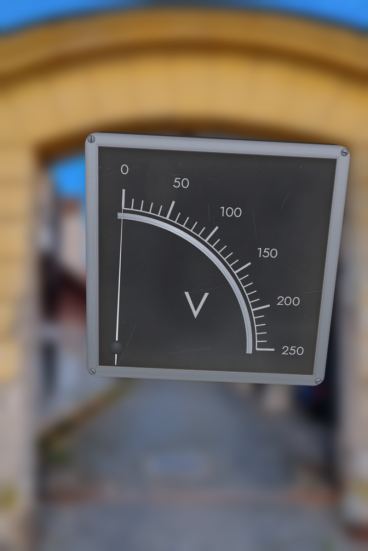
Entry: 0
